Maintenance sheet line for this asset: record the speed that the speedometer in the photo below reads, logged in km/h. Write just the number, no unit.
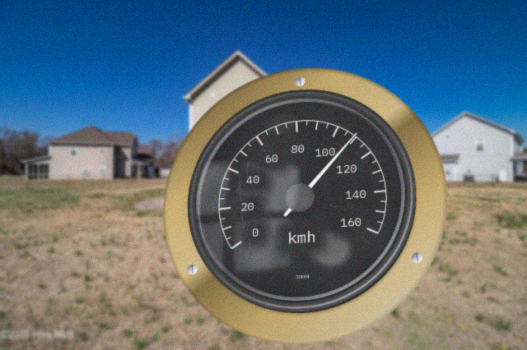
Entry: 110
